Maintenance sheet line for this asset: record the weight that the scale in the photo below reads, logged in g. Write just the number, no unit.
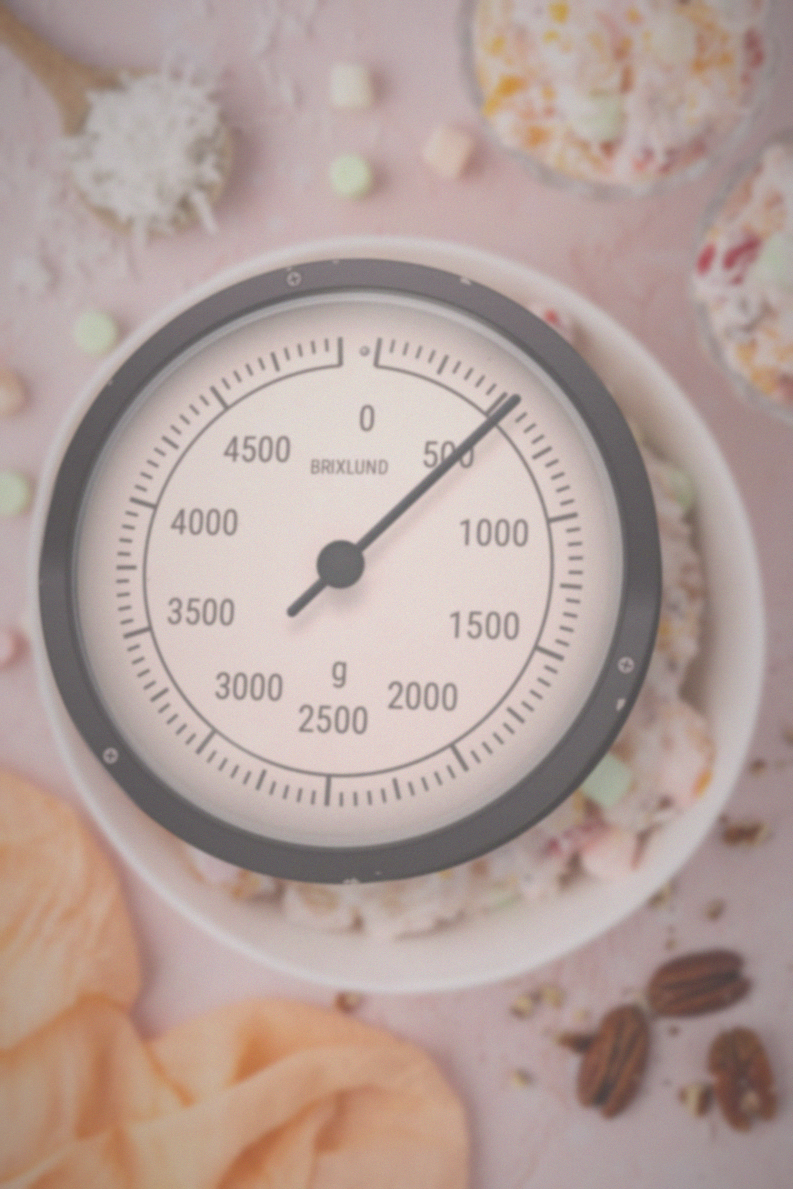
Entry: 550
